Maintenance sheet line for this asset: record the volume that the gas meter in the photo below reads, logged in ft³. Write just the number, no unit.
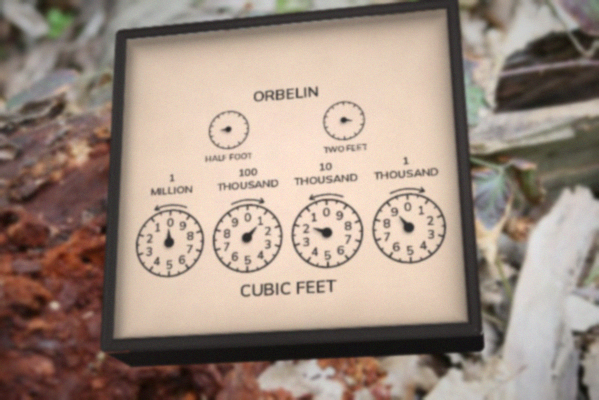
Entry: 11900
